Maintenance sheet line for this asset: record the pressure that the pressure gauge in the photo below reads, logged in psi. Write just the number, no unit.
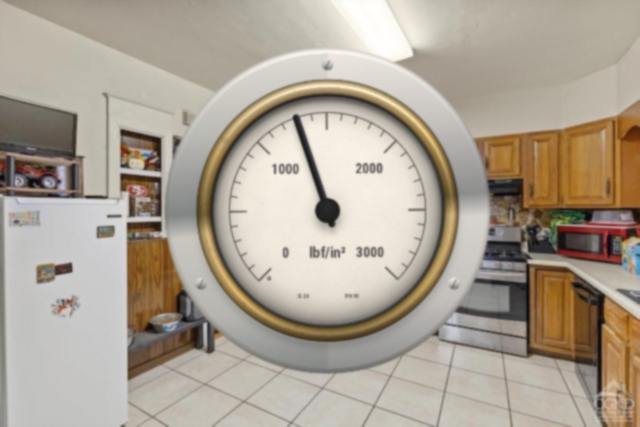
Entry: 1300
